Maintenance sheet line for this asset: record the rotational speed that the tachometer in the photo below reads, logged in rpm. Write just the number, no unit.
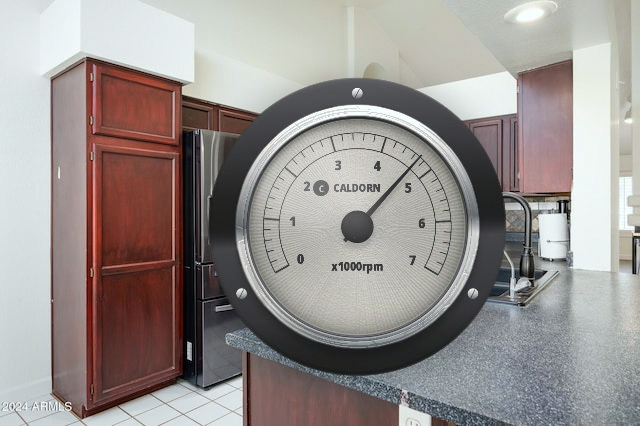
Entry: 4700
